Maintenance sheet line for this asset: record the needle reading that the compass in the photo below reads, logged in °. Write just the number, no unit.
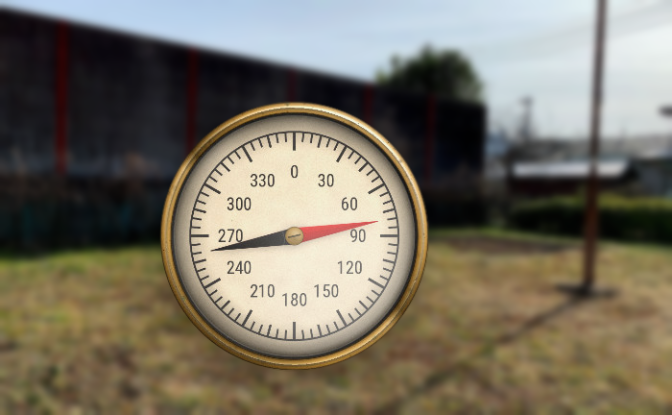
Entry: 80
